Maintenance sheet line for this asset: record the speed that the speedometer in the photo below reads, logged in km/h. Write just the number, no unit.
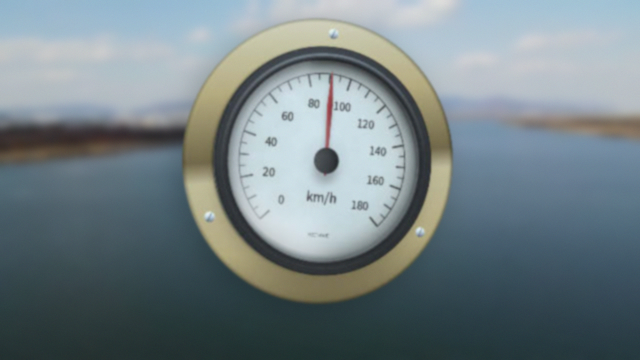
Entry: 90
